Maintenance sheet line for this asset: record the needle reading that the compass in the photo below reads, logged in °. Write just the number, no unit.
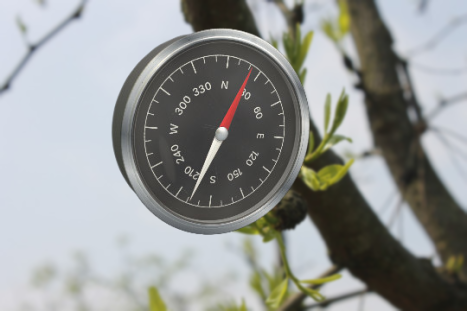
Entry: 20
